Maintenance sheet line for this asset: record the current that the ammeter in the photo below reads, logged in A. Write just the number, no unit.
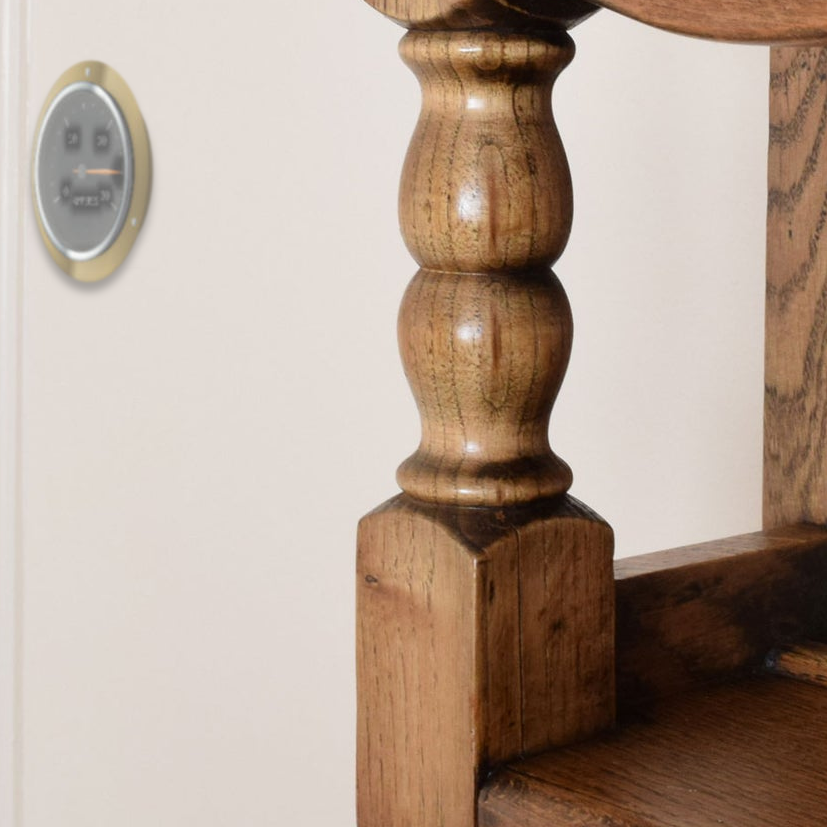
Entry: 26
